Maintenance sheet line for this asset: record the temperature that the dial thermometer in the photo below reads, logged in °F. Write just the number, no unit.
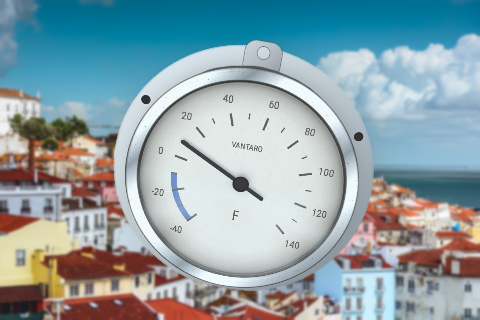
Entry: 10
